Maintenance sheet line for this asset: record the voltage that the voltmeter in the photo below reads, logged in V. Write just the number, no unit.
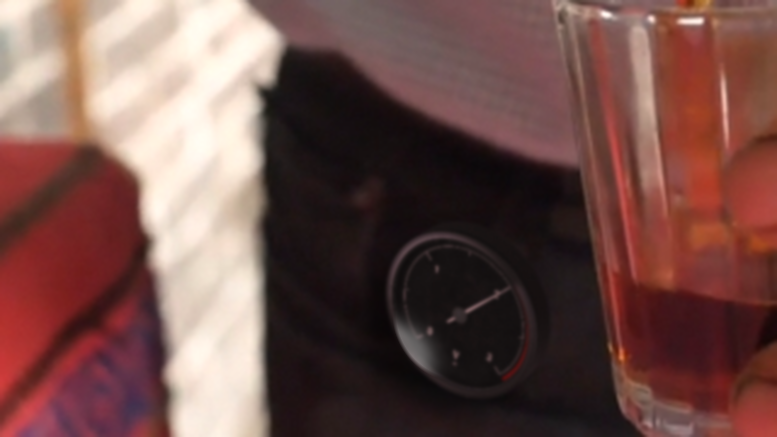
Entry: 2
